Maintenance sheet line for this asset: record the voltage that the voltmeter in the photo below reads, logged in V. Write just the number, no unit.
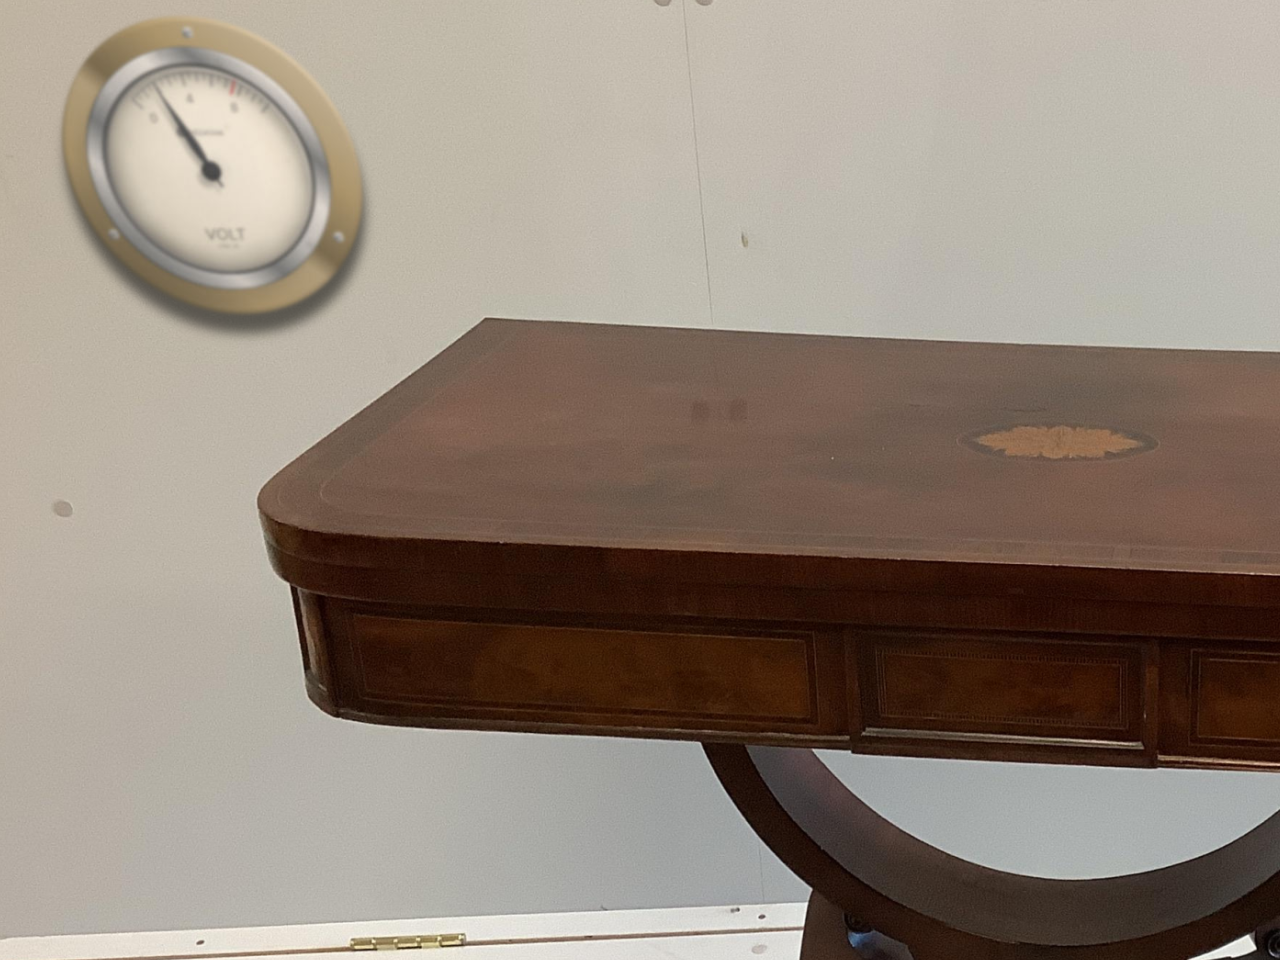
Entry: 2
